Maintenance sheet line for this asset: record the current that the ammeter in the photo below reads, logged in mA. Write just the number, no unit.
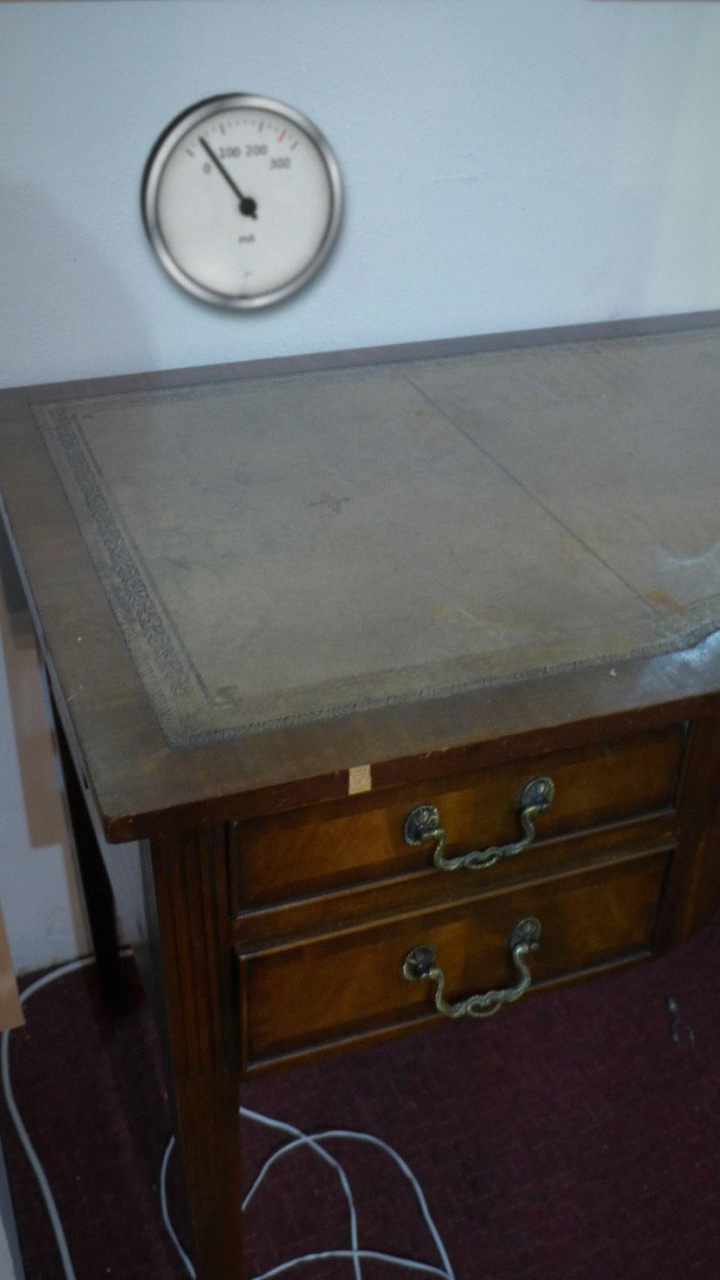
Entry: 40
